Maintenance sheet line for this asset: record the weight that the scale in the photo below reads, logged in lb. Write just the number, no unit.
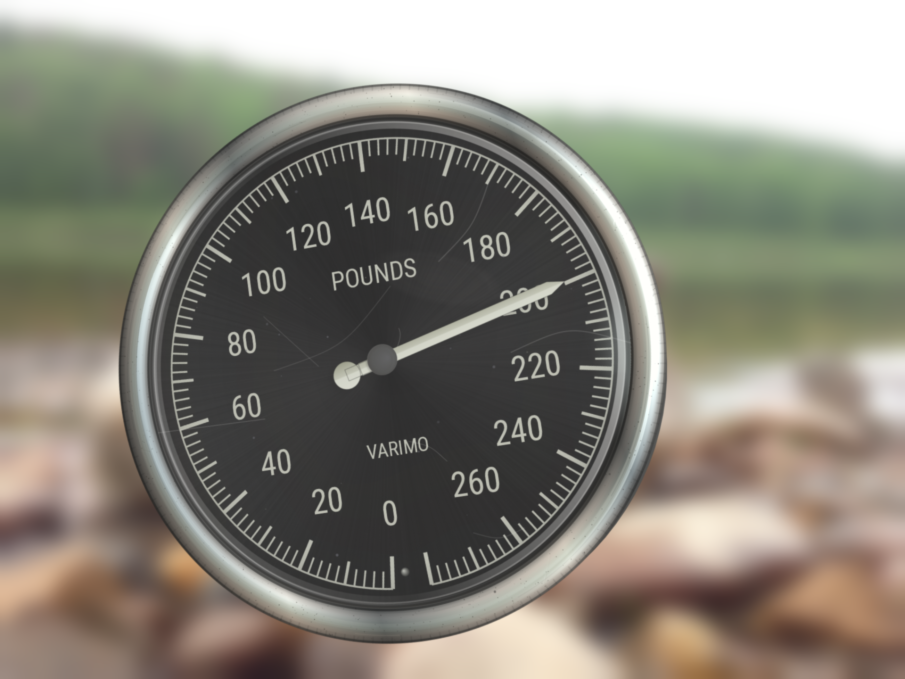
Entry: 200
